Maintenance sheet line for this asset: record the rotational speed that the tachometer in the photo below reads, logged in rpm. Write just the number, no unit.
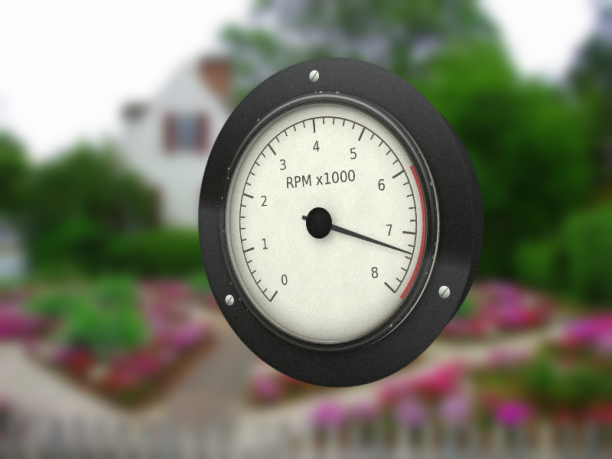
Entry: 7300
